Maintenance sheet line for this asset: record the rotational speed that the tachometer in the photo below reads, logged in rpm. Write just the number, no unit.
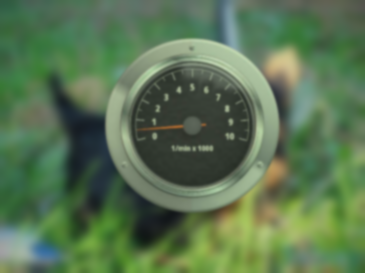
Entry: 500
